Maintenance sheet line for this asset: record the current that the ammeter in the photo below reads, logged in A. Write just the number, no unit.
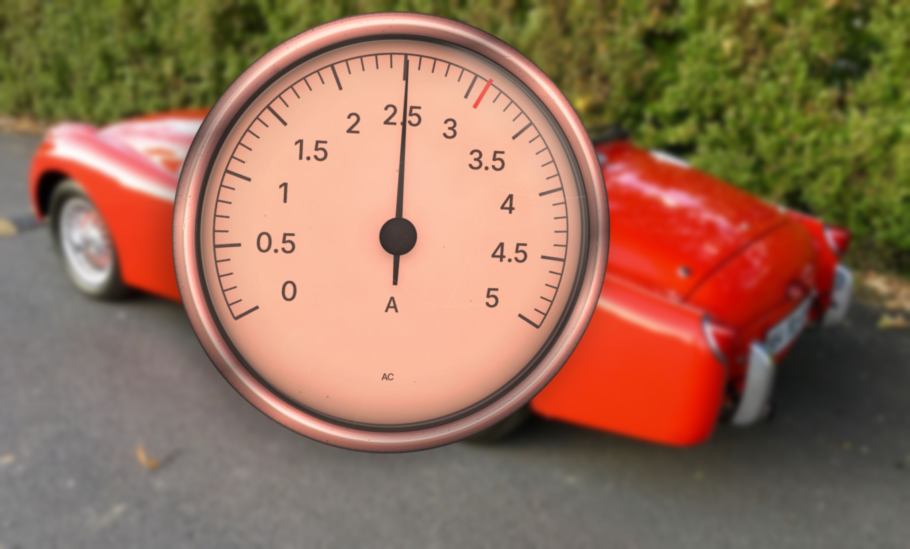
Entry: 2.5
